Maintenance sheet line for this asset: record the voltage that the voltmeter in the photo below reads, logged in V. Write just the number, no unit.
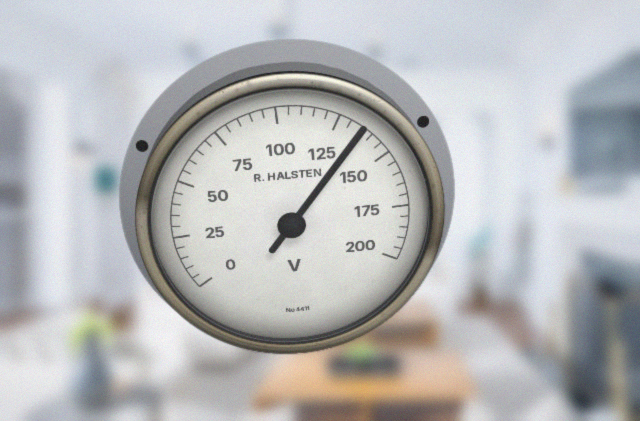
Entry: 135
